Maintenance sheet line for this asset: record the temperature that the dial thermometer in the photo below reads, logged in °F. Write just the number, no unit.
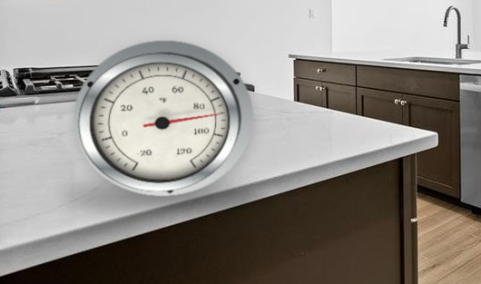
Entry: 88
